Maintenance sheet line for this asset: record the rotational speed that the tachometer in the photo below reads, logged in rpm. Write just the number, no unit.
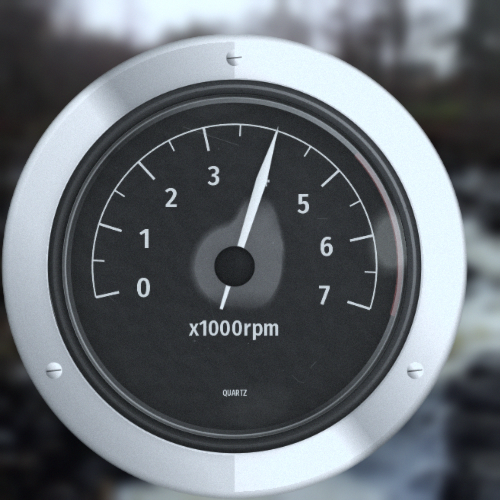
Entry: 4000
